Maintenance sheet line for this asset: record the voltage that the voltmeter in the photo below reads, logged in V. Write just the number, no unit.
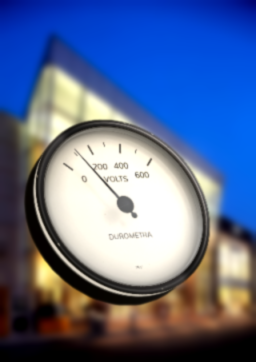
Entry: 100
